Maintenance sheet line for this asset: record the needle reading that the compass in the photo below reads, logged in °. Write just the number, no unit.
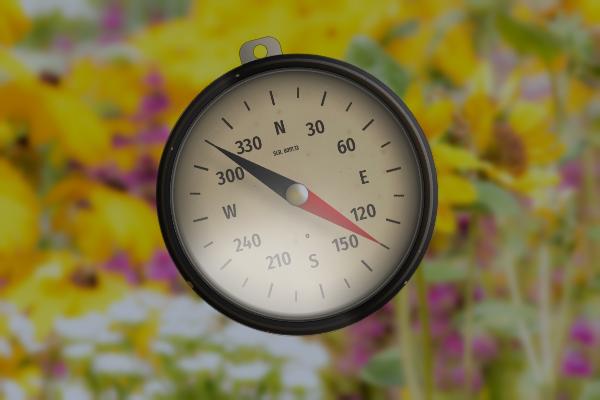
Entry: 135
